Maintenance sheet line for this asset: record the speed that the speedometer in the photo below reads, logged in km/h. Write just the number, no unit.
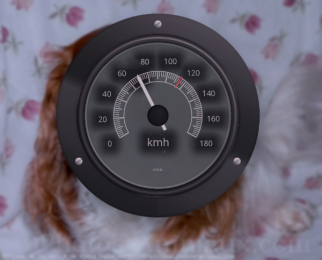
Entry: 70
